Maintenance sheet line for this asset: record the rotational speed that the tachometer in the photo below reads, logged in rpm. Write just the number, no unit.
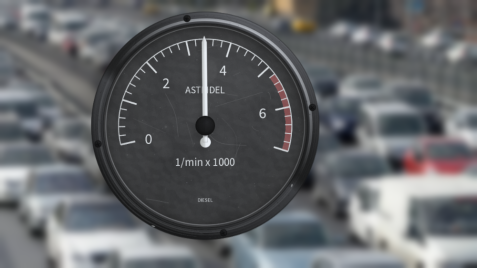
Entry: 3400
